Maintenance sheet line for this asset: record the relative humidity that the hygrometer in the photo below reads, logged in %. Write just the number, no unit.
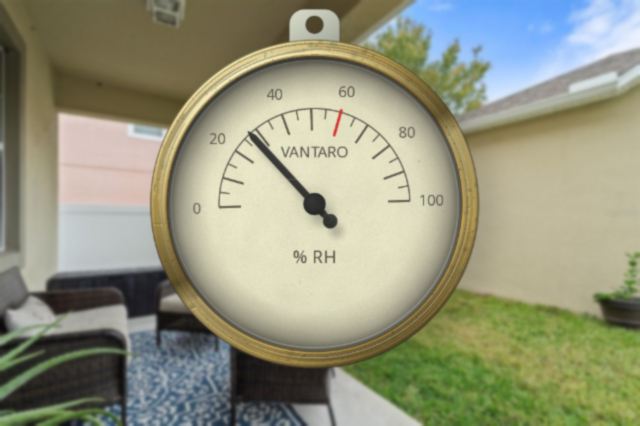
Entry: 27.5
